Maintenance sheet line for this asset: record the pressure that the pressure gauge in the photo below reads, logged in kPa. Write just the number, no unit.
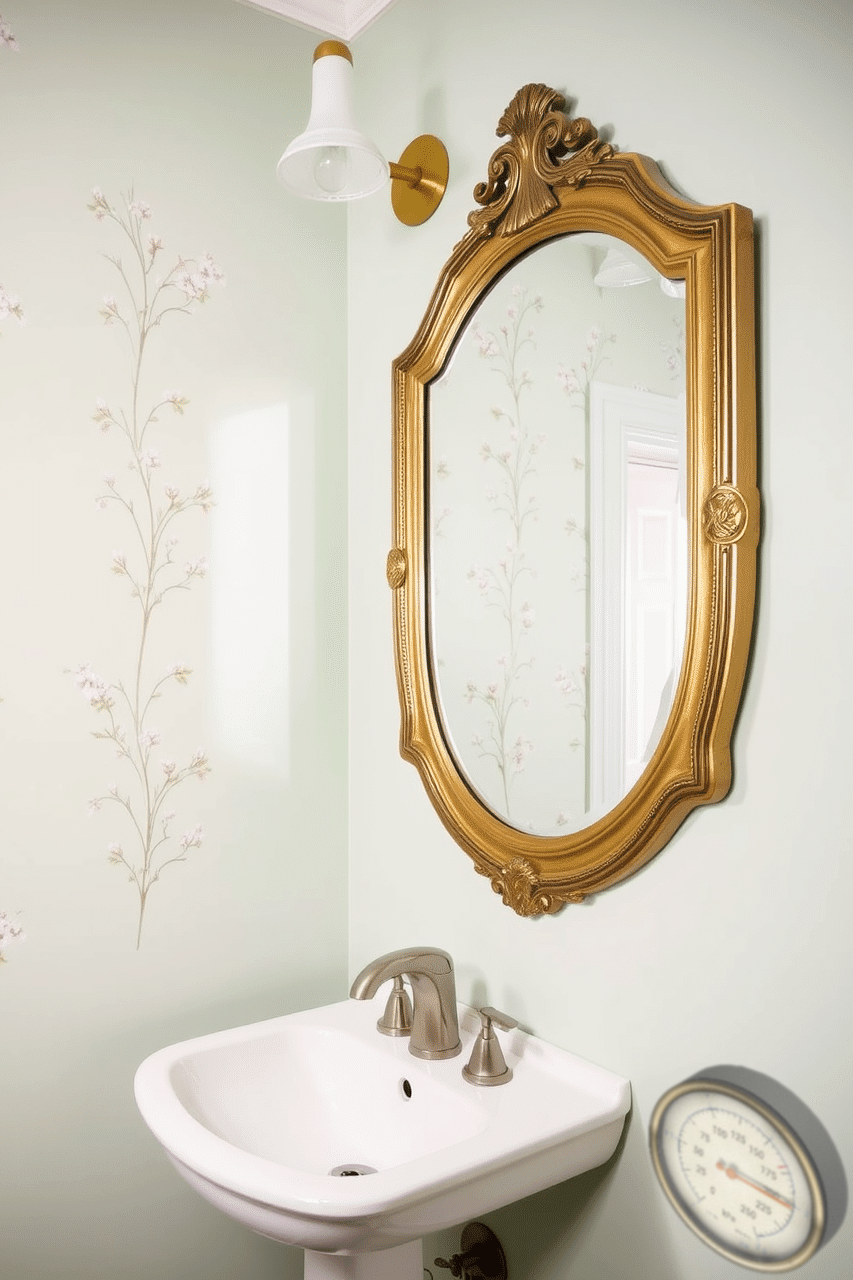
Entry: 200
